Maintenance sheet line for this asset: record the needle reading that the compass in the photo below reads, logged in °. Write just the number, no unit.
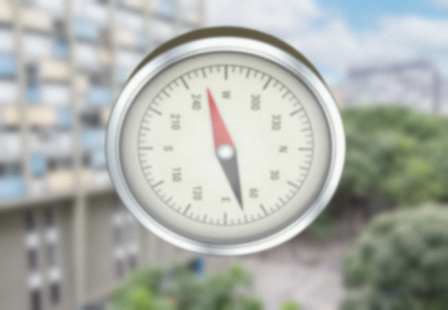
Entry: 255
